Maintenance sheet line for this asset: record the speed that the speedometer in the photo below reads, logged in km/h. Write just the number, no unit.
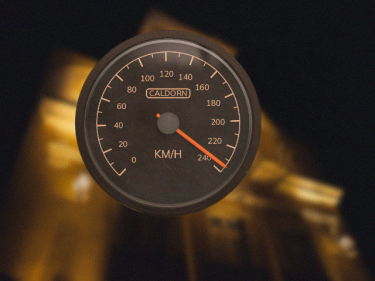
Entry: 235
